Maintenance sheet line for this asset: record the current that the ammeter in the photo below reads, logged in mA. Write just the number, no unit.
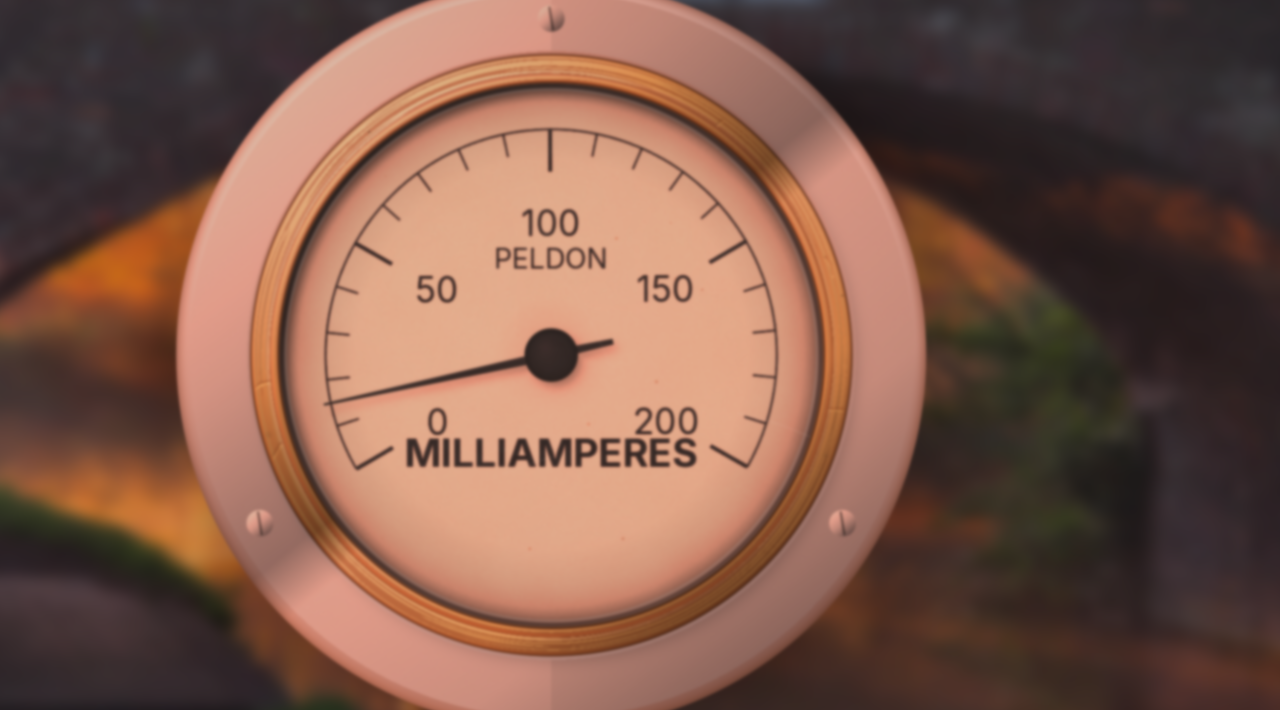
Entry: 15
